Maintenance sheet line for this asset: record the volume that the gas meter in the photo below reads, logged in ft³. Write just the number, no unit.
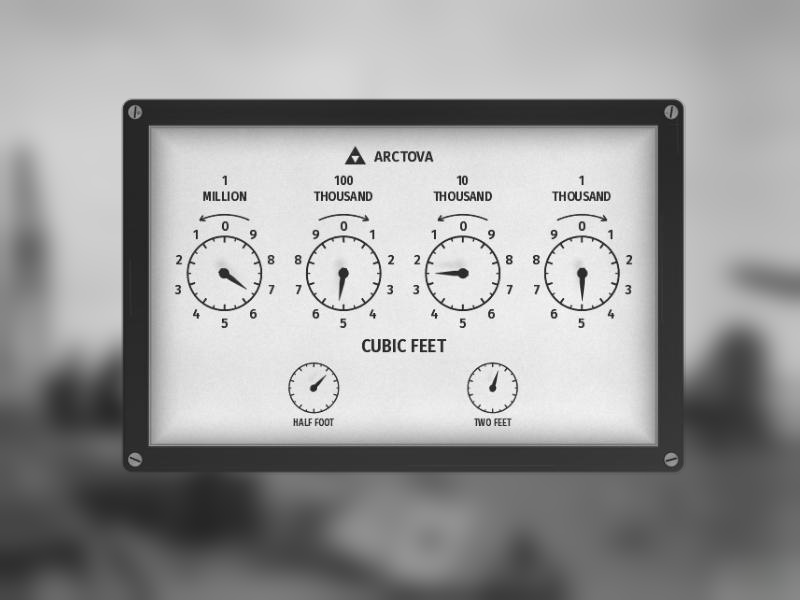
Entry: 652500
